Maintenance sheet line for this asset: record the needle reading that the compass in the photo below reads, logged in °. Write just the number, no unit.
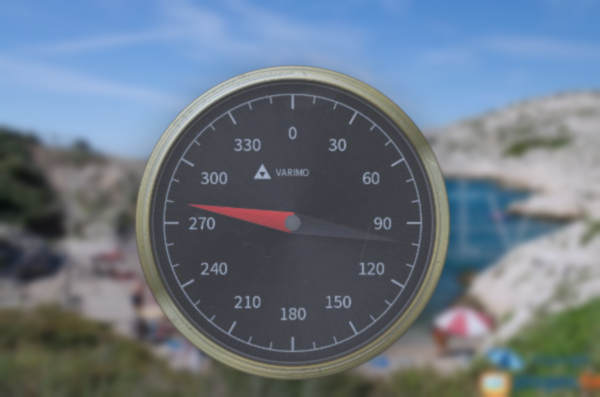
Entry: 280
